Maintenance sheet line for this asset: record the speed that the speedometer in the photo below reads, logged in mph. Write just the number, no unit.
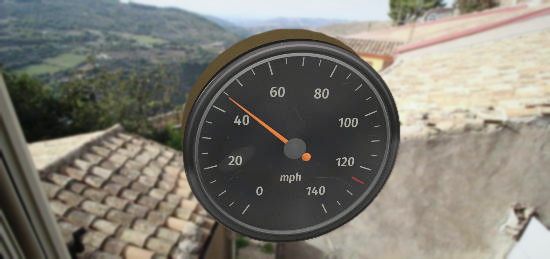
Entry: 45
